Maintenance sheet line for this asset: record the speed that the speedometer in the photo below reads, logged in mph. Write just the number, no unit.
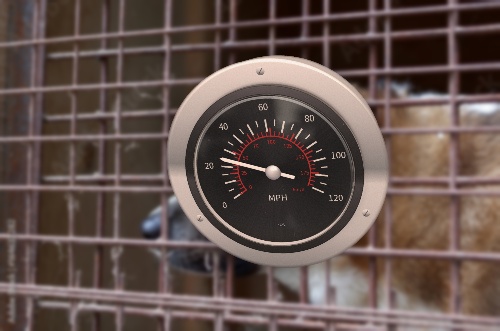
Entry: 25
